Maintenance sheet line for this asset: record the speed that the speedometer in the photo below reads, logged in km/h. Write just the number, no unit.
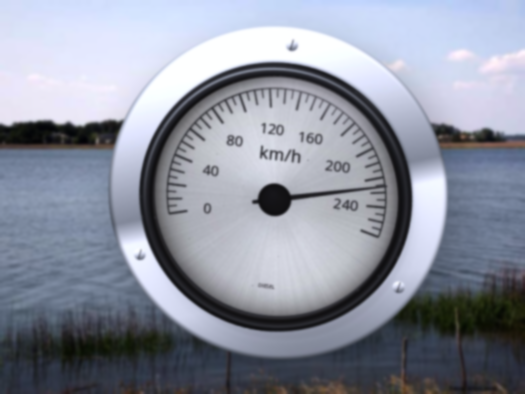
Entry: 225
